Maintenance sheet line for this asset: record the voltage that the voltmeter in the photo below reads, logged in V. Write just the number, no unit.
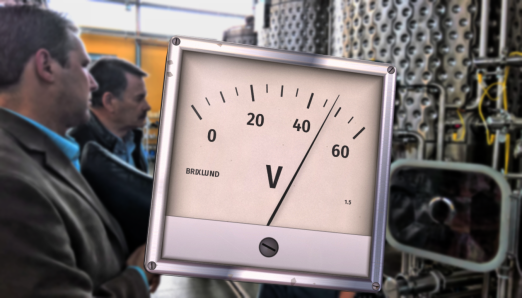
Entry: 47.5
